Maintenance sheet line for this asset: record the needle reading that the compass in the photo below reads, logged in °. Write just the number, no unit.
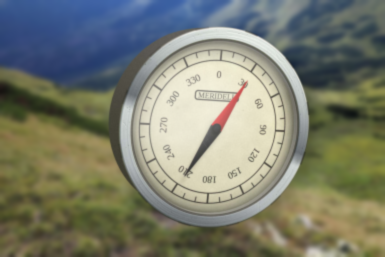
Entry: 30
